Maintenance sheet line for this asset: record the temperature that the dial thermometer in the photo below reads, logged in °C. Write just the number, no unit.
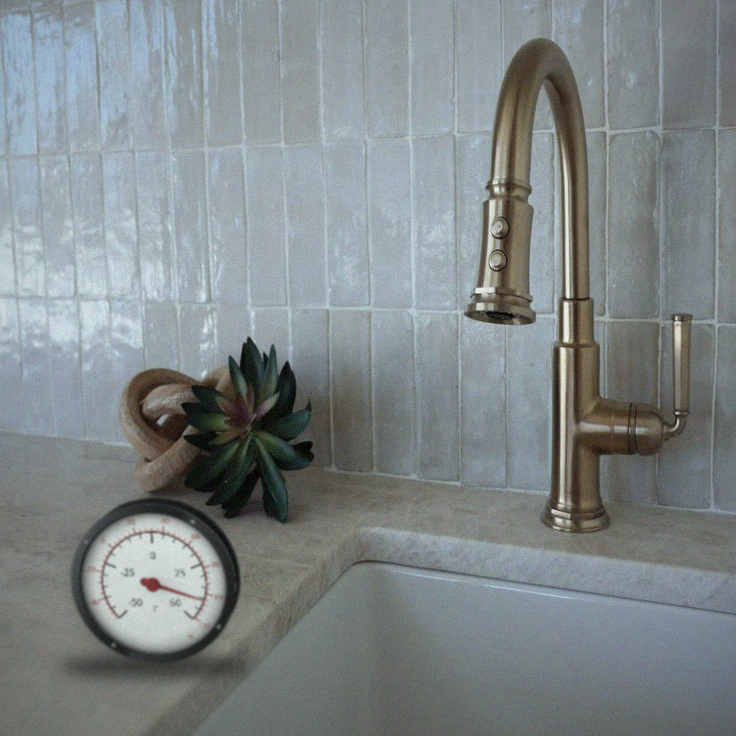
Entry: 40
